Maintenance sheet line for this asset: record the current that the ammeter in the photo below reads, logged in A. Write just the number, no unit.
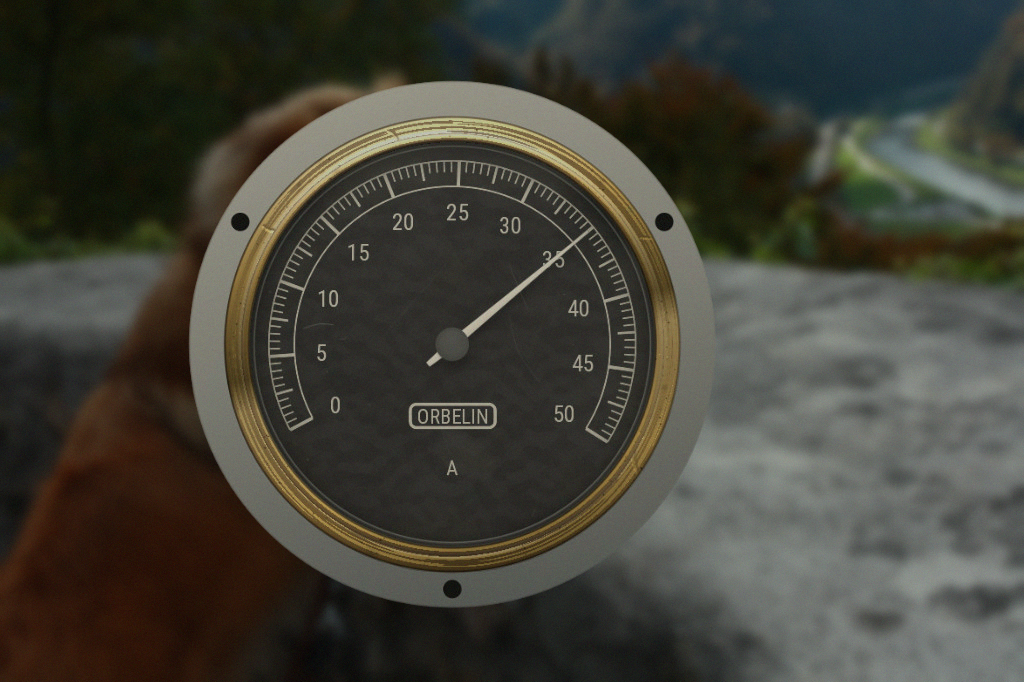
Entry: 35
